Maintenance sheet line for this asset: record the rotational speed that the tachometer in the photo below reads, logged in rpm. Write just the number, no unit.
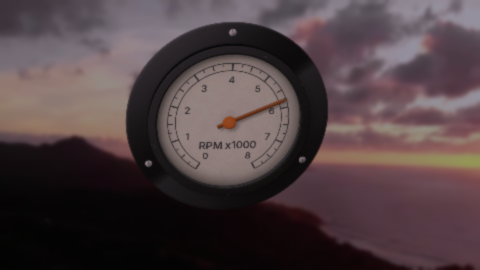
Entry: 5750
